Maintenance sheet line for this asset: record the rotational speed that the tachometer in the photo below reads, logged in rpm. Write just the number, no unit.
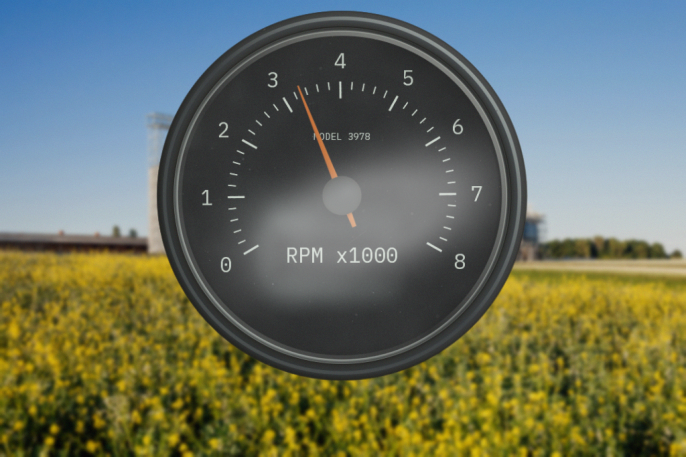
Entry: 3300
